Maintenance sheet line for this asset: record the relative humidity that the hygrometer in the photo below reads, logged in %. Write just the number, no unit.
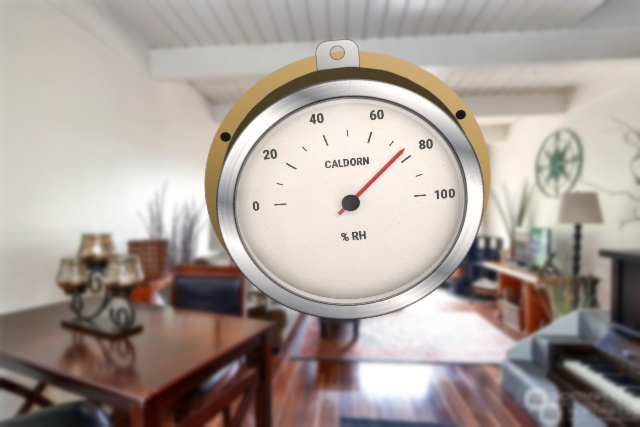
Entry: 75
